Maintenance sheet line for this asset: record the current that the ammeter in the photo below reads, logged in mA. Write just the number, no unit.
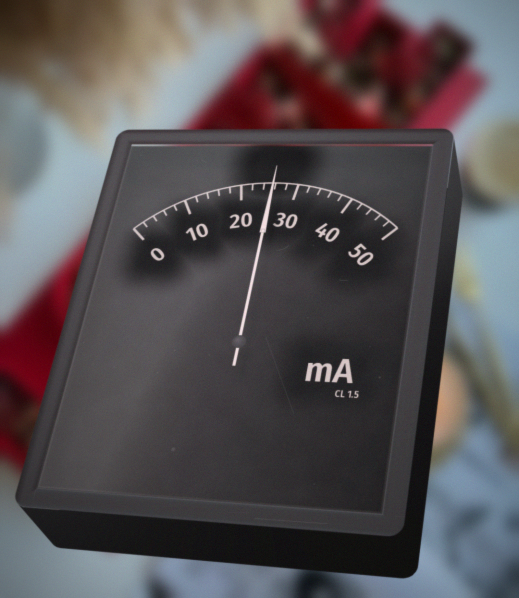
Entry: 26
